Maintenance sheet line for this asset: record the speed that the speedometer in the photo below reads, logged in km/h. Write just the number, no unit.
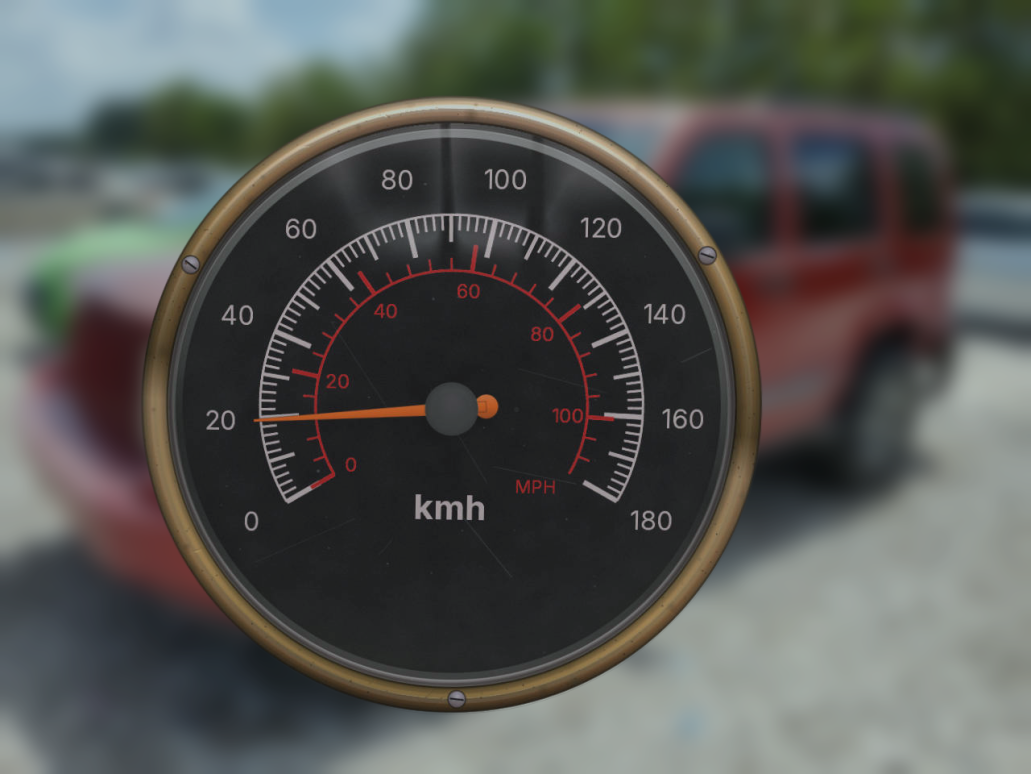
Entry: 20
